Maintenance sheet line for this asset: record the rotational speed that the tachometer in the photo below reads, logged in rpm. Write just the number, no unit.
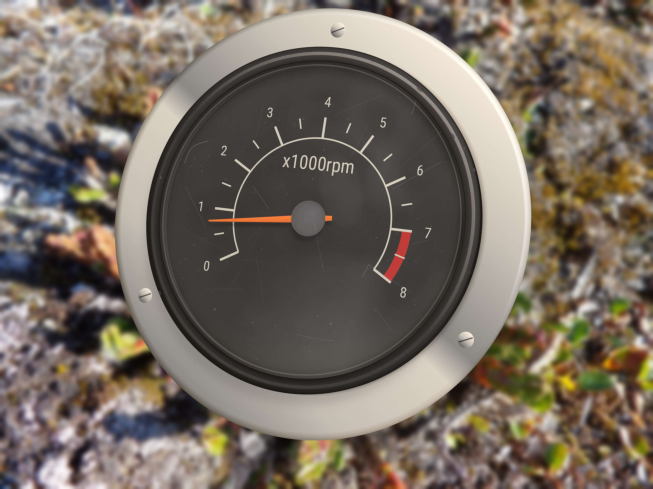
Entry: 750
